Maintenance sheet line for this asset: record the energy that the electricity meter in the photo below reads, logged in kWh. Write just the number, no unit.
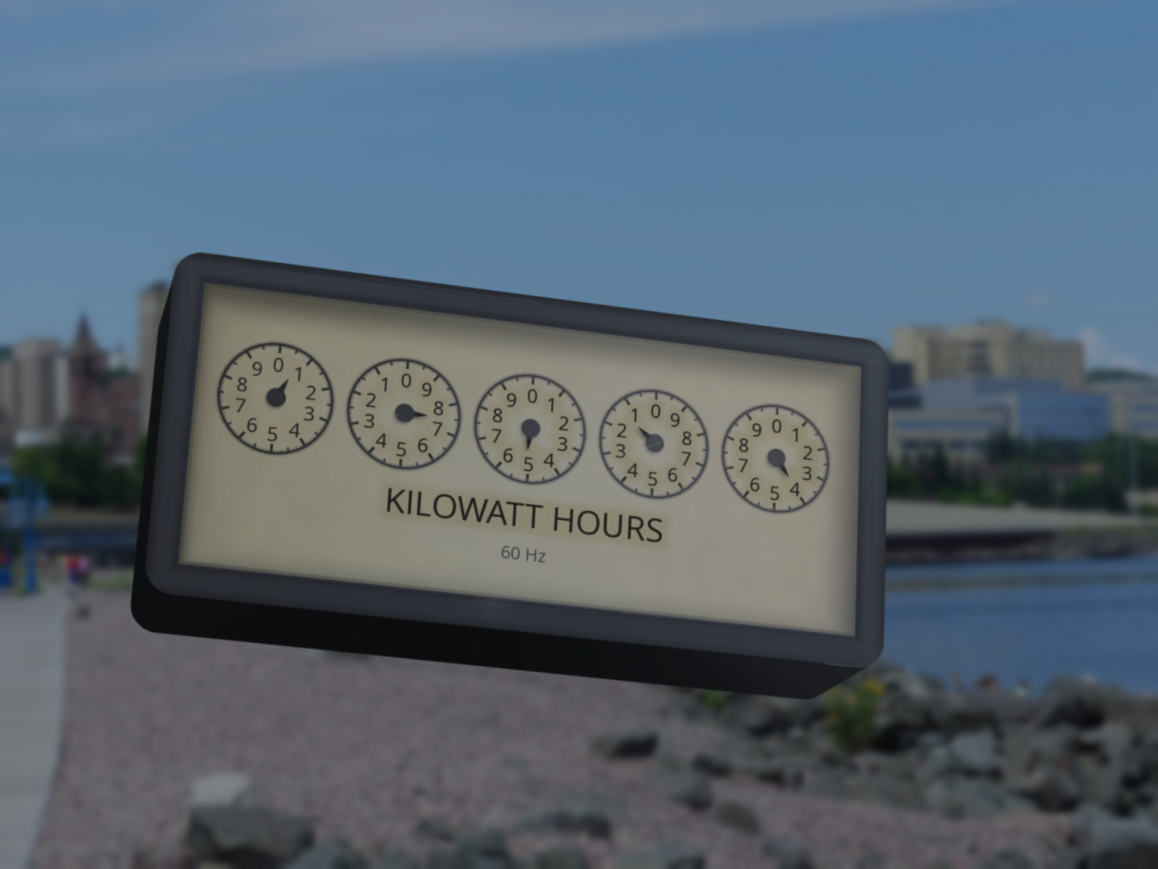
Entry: 7514
